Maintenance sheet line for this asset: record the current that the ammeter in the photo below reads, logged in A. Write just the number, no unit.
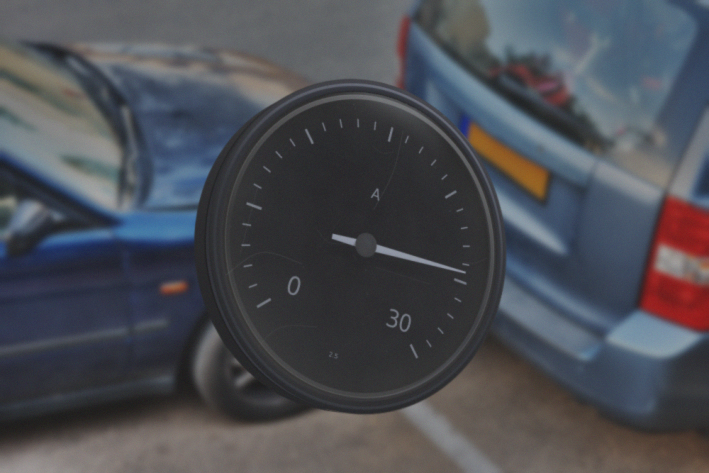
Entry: 24.5
